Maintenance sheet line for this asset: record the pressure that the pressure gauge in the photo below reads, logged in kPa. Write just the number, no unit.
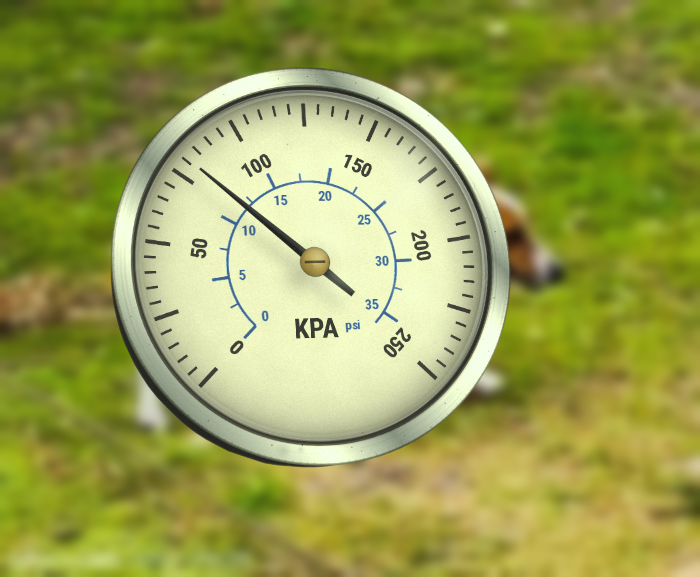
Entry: 80
